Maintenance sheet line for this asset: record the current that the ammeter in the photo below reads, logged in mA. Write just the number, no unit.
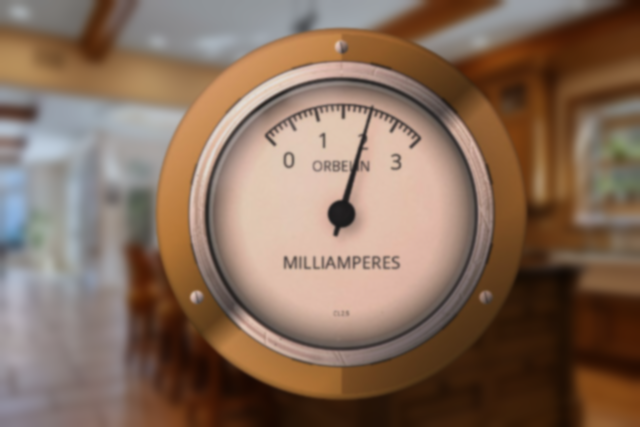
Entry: 2
